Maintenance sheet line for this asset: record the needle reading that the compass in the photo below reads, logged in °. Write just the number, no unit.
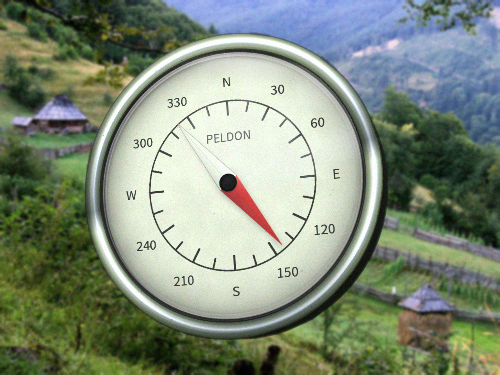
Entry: 142.5
